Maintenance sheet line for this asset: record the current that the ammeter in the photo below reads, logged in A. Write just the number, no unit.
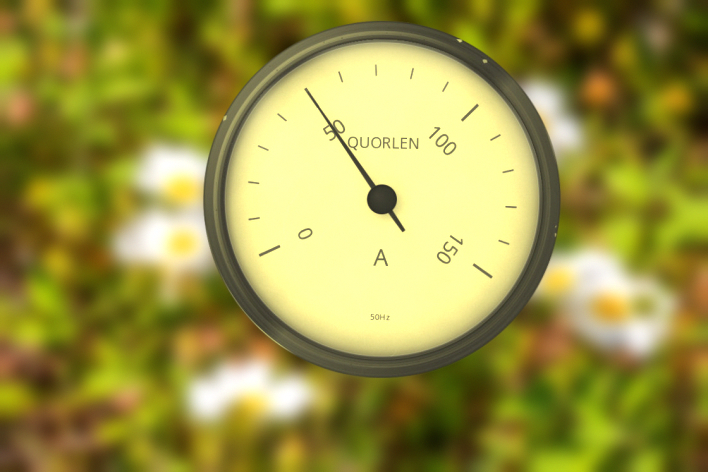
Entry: 50
